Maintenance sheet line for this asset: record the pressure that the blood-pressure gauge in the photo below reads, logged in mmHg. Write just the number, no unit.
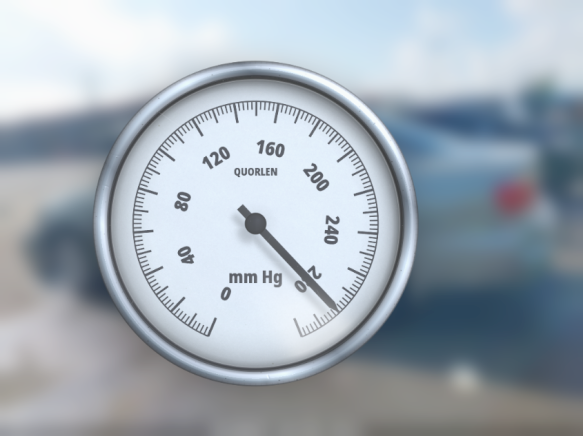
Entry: 280
